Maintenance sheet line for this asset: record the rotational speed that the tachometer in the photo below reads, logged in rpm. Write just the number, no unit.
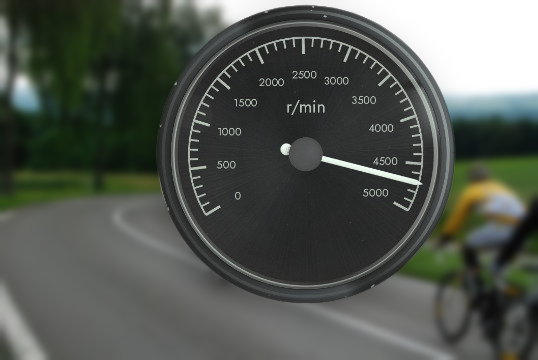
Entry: 4700
